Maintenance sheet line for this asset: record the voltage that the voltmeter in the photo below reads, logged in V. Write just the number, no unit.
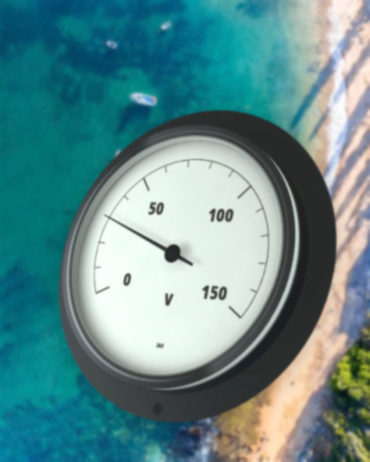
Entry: 30
